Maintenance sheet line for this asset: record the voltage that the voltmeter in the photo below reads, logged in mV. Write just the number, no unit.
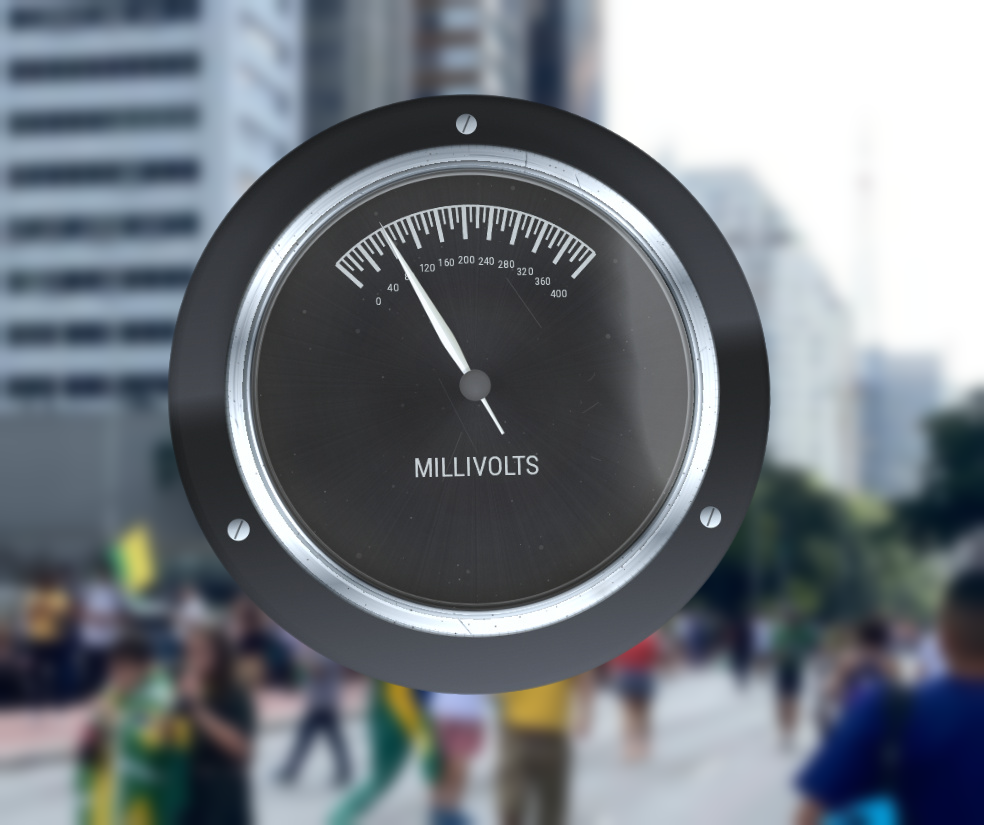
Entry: 80
